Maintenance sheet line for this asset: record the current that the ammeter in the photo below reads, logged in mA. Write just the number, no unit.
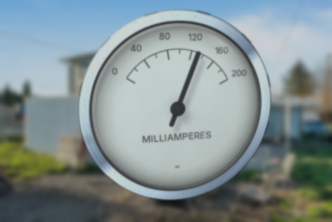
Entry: 130
